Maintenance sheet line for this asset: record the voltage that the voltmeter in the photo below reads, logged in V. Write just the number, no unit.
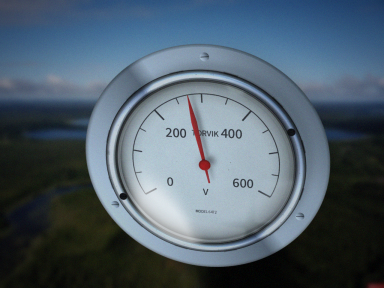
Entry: 275
